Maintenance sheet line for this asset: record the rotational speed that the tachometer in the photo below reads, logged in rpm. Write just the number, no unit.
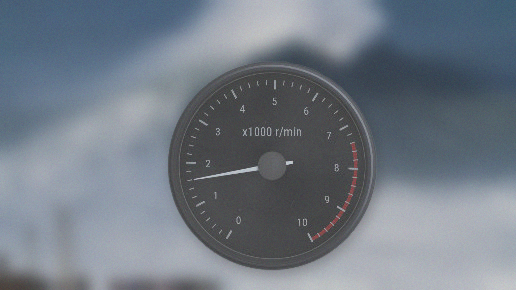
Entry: 1600
